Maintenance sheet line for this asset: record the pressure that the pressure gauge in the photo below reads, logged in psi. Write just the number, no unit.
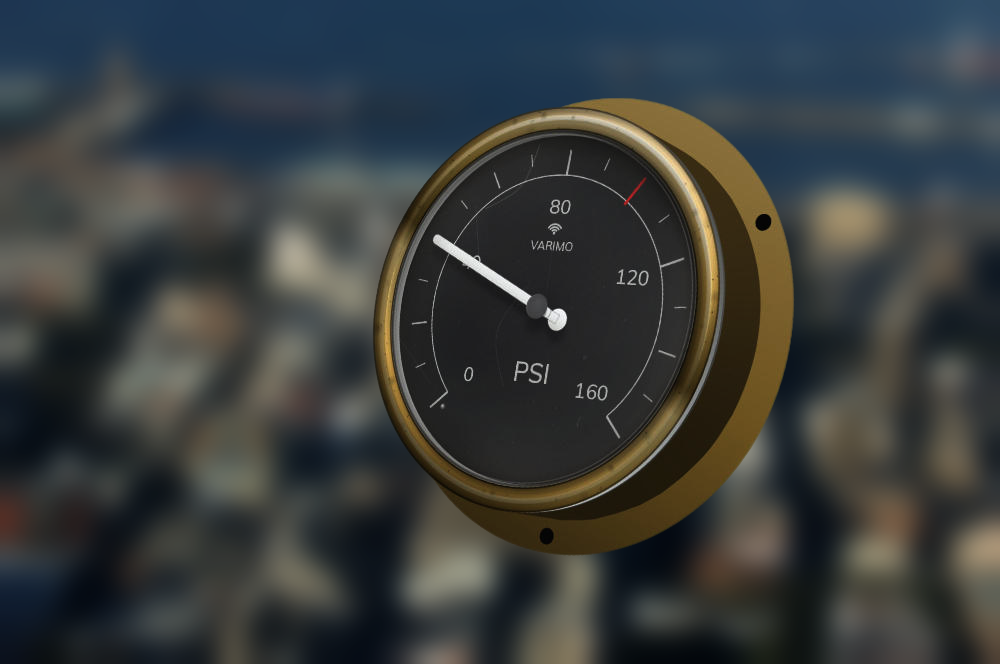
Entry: 40
